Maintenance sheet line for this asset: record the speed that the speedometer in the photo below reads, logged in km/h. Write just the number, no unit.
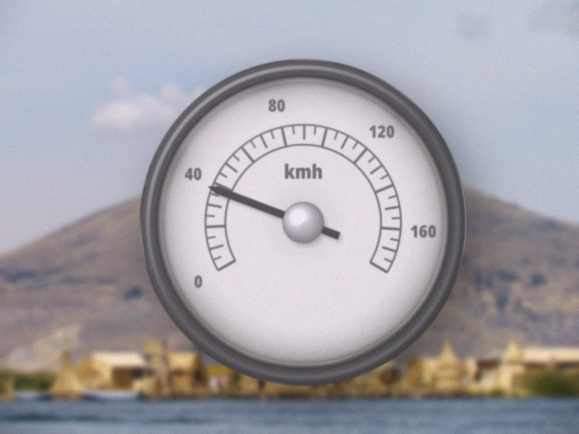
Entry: 37.5
